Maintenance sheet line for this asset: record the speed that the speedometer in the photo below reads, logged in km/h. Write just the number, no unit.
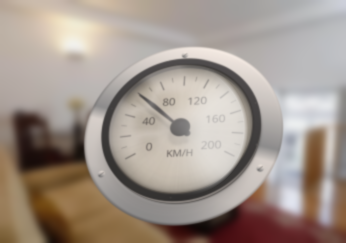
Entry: 60
